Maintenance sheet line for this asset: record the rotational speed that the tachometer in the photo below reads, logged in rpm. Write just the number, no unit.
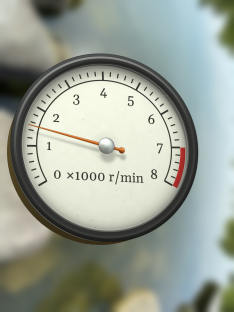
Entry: 1500
